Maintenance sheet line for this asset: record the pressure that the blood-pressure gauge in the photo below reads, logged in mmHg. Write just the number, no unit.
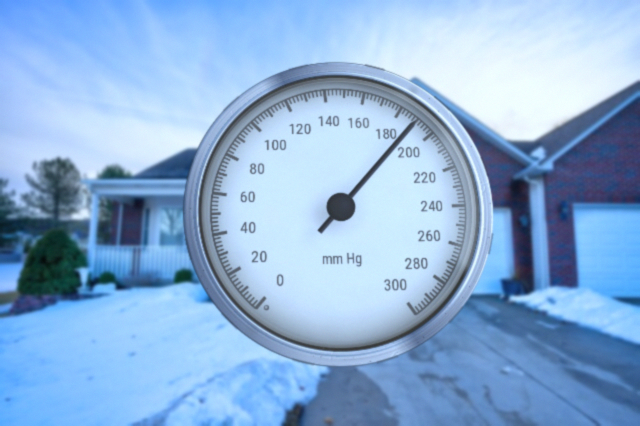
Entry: 190
